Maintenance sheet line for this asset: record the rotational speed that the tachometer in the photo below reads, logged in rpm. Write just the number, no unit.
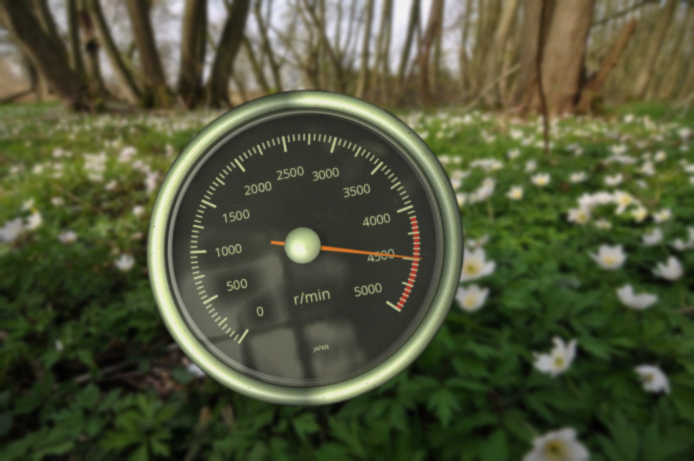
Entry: 4500
